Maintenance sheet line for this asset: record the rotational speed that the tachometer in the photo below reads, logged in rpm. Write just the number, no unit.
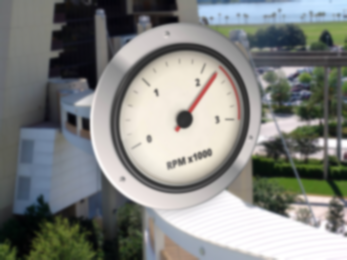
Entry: 2200
